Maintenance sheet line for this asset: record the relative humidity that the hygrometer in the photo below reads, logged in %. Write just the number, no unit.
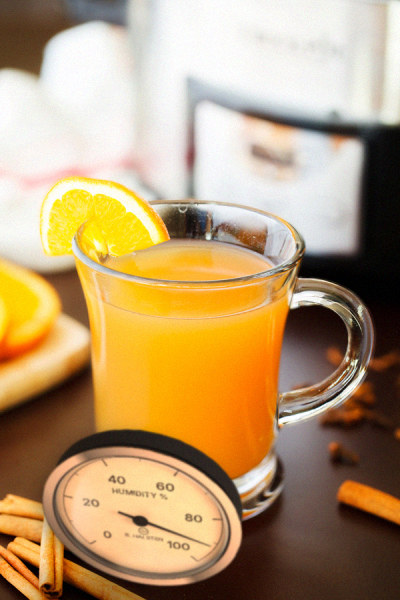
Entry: 90
